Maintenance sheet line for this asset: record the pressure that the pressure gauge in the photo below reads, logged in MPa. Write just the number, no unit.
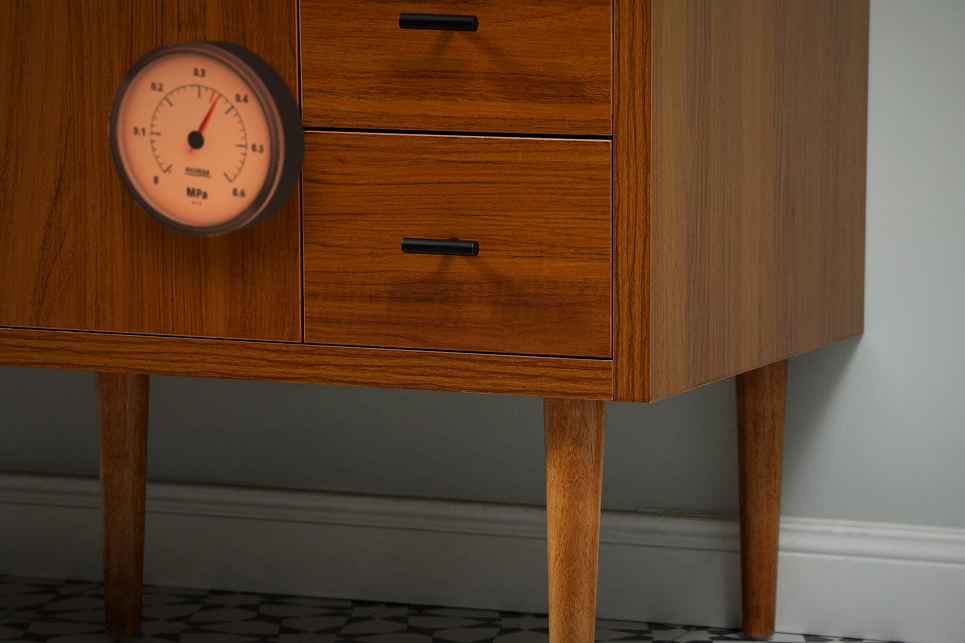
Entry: 0.36
